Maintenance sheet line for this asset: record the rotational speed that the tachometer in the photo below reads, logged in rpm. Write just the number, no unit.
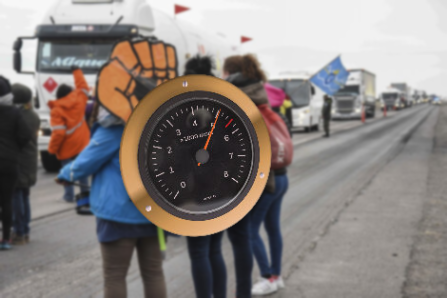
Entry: 5000
